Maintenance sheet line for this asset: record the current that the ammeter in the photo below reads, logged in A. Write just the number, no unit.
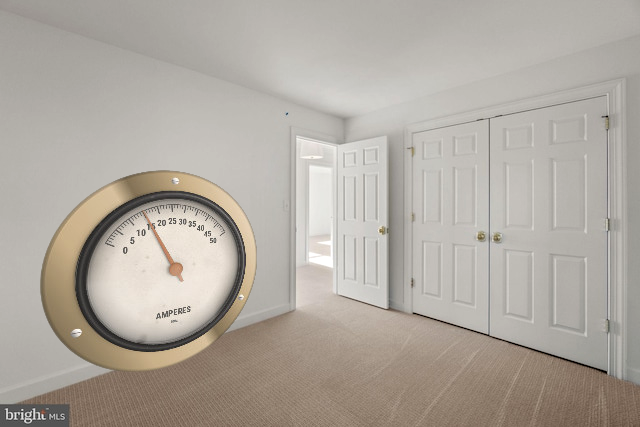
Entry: 15
